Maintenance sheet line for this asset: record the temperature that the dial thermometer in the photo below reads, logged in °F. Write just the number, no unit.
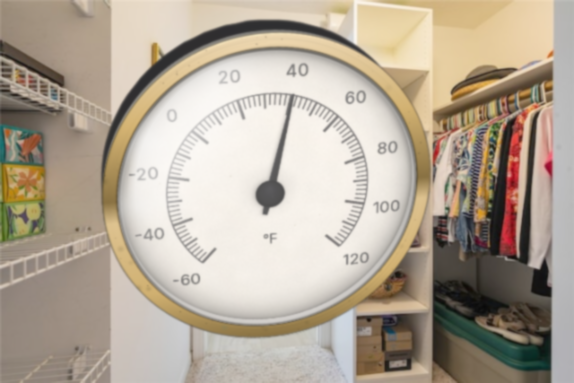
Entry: 40
